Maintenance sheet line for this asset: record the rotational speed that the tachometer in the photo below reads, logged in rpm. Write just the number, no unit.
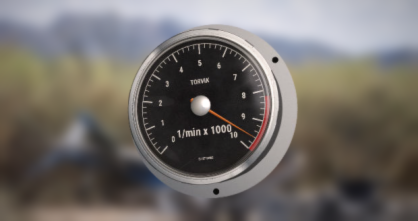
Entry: 9600
